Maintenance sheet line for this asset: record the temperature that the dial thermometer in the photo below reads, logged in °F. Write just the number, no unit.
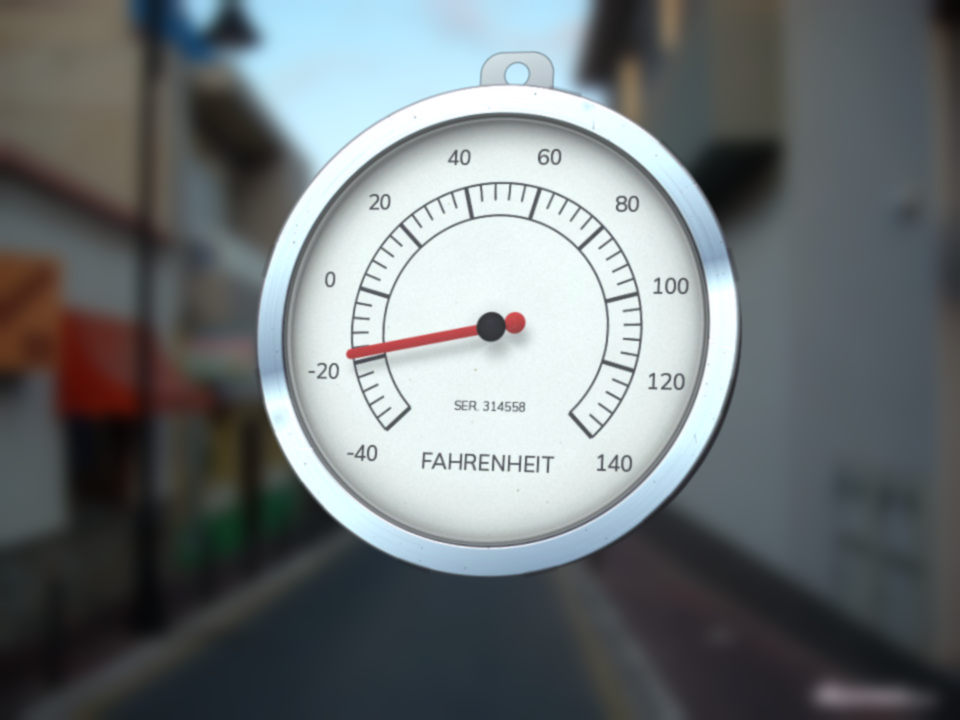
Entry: -18
